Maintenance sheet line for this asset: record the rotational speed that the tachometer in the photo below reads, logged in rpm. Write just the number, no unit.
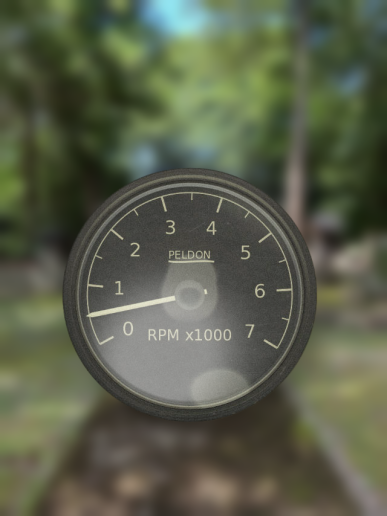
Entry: 500
